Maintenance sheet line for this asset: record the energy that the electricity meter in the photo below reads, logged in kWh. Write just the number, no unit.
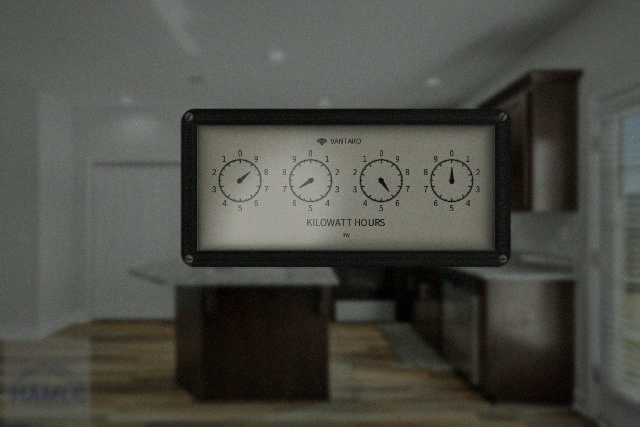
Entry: 8660
